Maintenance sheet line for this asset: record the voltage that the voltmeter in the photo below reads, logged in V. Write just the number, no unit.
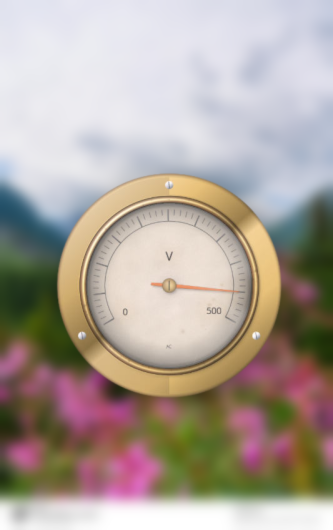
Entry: 450
